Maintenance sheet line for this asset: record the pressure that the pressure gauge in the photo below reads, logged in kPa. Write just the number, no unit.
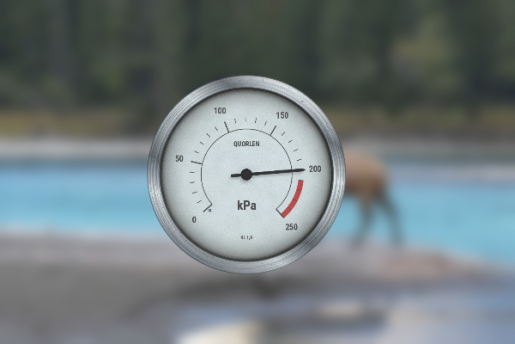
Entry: 200
